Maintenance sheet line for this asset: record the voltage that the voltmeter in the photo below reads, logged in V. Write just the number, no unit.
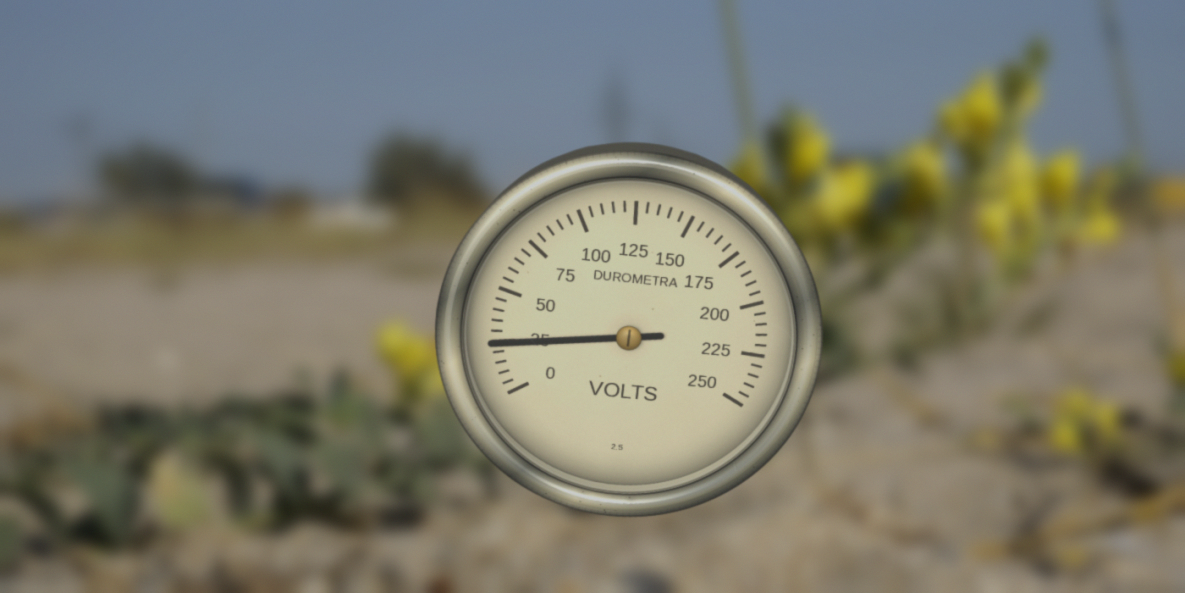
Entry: 25
